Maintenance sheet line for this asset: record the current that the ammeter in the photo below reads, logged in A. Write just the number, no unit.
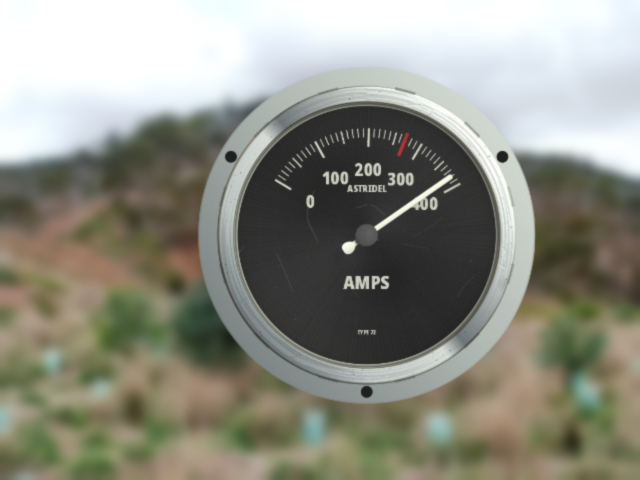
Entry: 380
